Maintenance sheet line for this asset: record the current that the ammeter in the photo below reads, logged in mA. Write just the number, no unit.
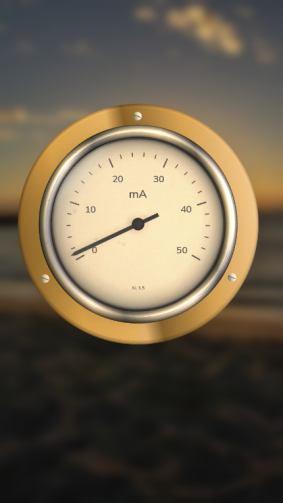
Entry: 1
